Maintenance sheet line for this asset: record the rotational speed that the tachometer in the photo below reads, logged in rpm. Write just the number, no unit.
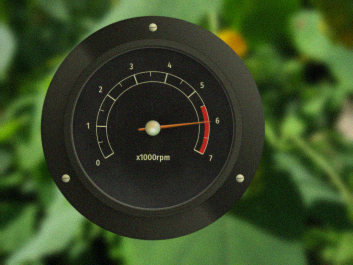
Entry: 6000
